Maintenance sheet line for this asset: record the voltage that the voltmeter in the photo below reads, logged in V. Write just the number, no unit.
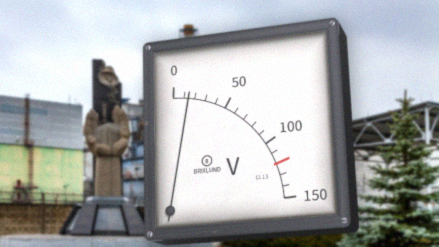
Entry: 15
